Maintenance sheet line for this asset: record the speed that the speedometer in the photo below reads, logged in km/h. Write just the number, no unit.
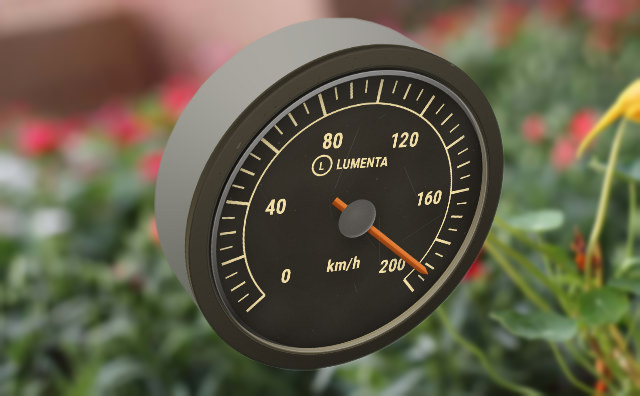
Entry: 192.5
